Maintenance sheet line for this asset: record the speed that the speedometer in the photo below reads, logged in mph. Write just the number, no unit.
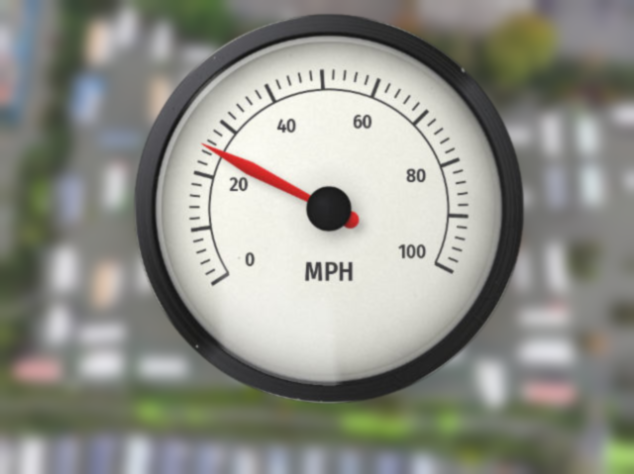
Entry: 25
